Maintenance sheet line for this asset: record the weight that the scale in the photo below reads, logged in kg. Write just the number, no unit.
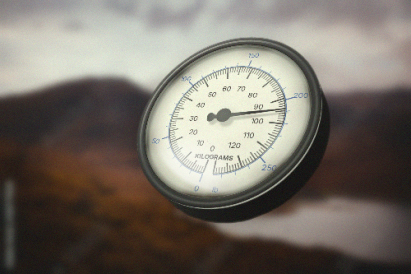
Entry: 95
